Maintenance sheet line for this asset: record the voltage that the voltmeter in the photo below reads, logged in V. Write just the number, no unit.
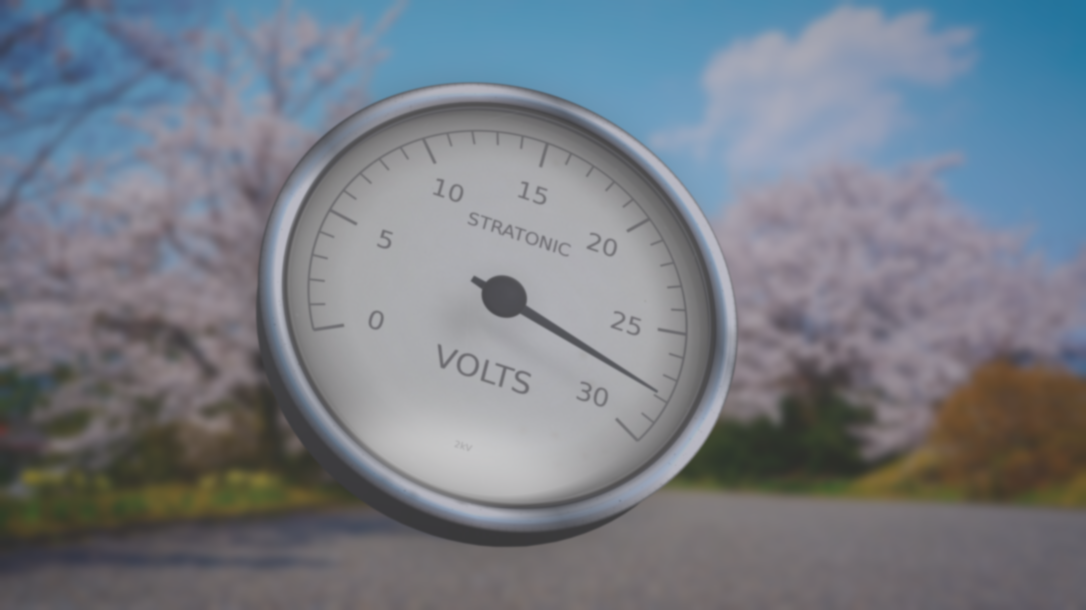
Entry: 28
